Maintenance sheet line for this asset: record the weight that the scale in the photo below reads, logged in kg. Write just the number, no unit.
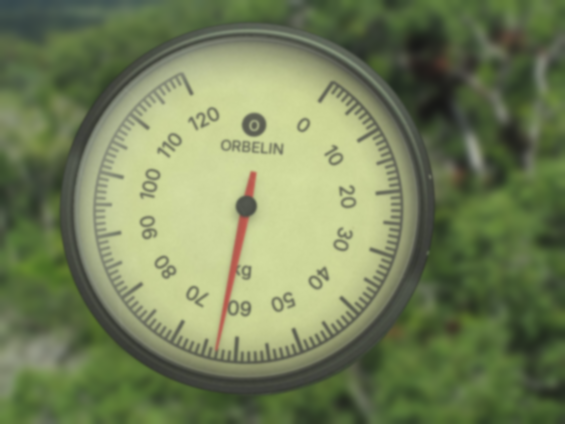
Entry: 63
